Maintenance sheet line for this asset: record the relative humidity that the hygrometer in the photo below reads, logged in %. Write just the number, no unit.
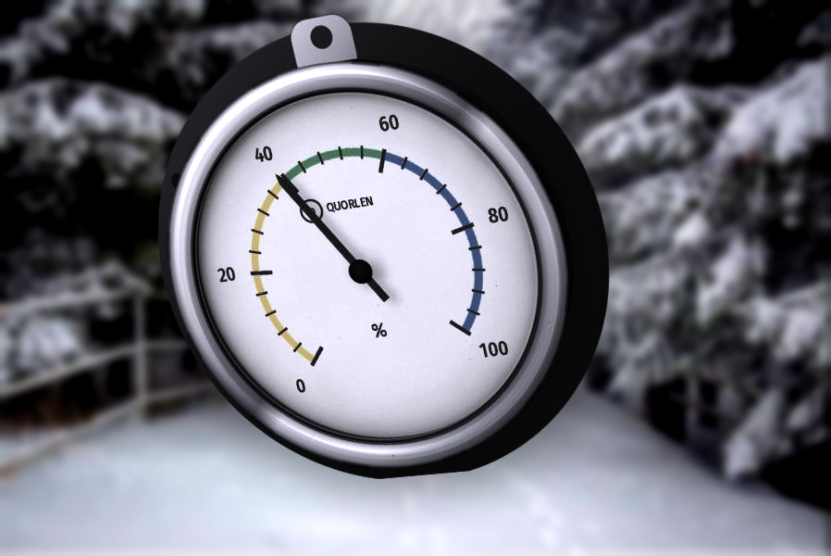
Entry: 40
